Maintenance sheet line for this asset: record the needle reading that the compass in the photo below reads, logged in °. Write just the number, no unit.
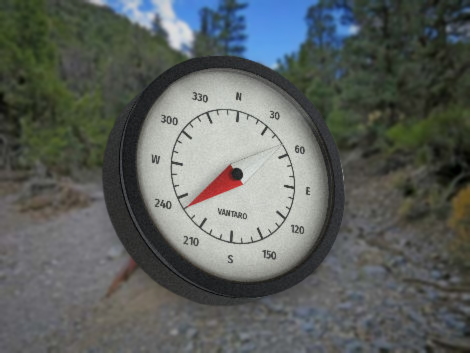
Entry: 230
